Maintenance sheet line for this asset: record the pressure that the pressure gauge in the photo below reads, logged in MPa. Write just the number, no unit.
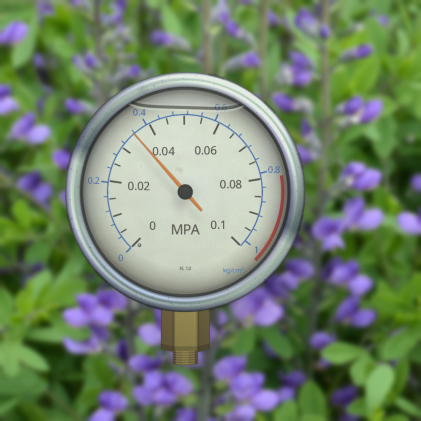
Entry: 0.035
